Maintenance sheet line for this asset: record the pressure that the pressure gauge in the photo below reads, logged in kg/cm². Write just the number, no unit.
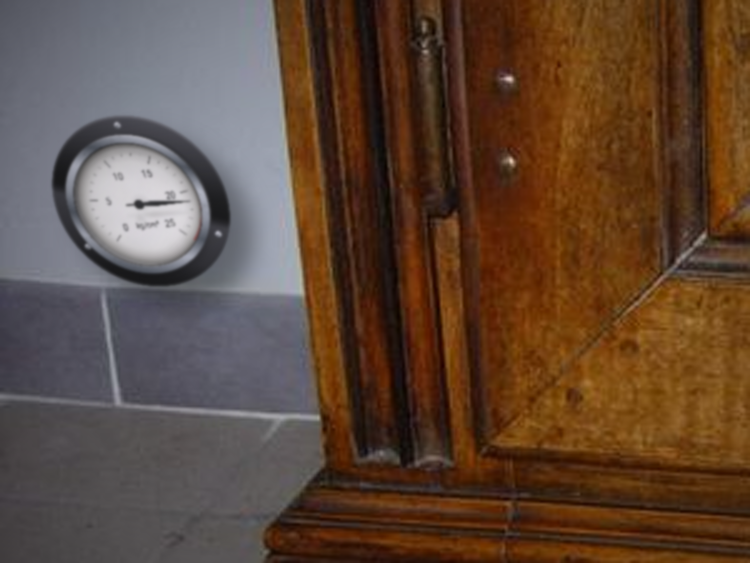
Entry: 21
